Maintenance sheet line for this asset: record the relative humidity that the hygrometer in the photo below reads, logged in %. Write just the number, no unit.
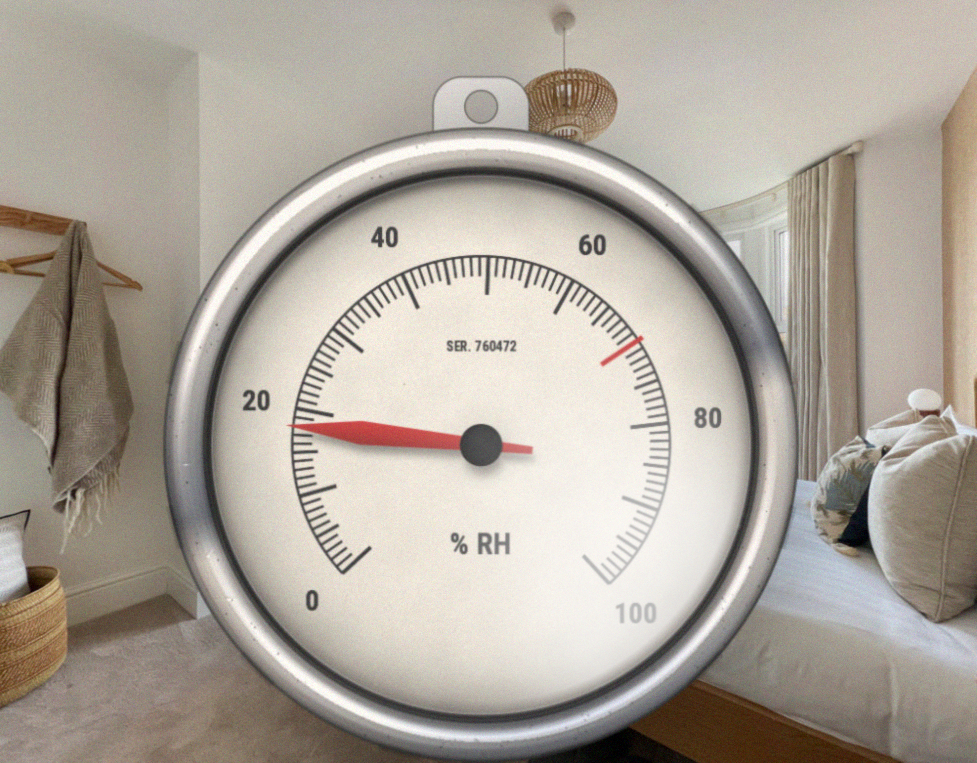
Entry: 18
